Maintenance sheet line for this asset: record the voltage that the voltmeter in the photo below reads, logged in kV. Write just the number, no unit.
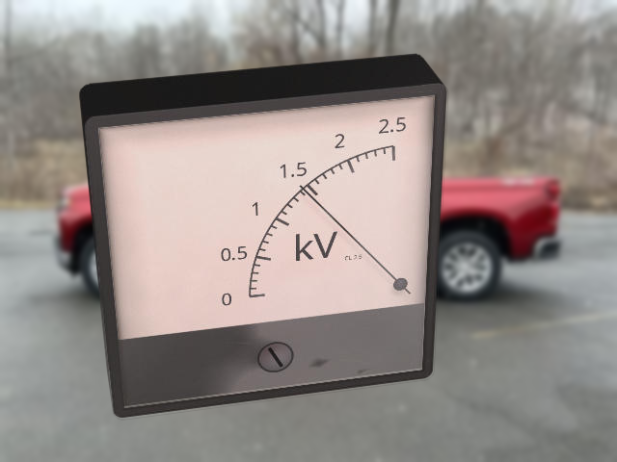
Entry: 1.45
